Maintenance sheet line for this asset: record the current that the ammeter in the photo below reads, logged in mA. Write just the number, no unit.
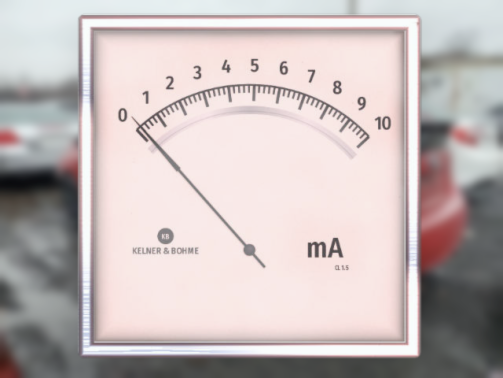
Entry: 0.2
